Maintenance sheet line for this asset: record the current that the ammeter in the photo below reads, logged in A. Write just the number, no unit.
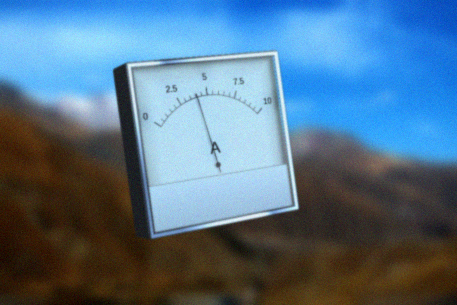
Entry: 4
